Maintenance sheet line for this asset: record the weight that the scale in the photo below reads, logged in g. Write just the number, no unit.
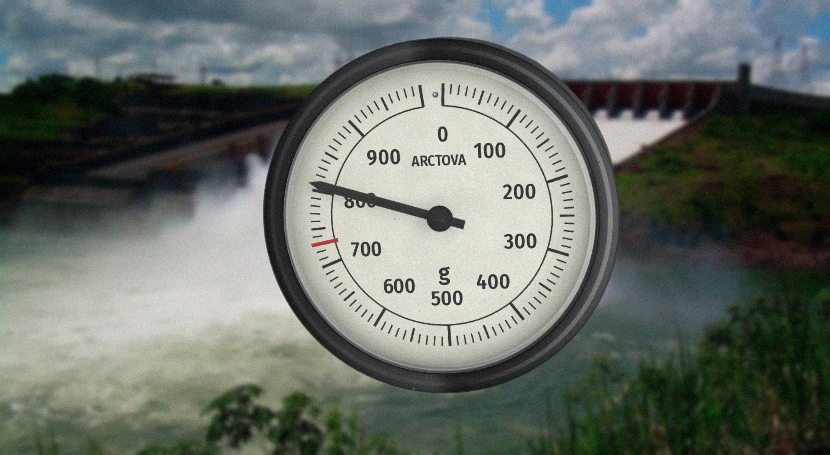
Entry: 810
